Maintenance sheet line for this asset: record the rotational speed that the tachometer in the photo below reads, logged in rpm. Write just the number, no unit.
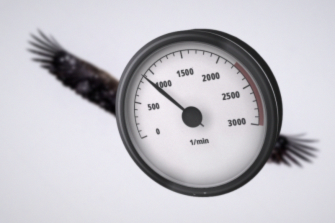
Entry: 900
